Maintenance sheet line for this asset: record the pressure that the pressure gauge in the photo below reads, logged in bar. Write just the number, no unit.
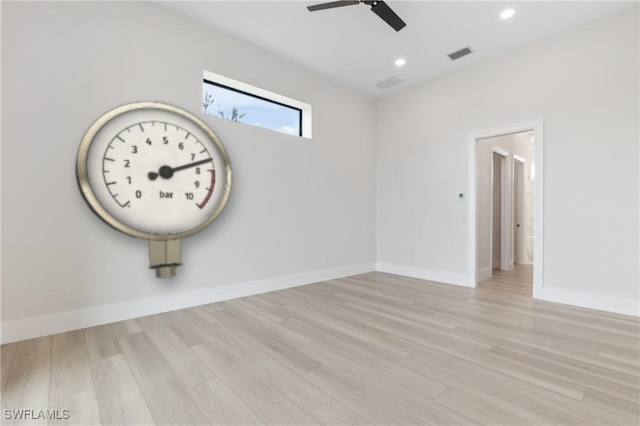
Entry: 7.5
